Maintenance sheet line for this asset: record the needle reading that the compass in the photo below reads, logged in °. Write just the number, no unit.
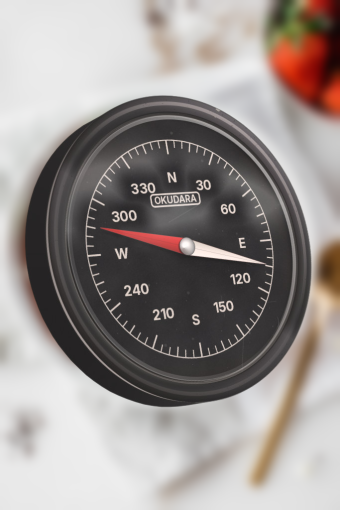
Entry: 285
